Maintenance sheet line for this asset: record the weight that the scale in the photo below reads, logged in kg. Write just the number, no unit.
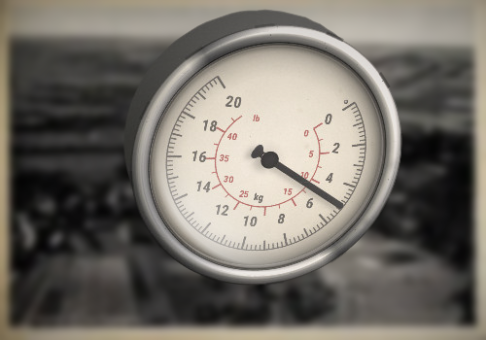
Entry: 5
